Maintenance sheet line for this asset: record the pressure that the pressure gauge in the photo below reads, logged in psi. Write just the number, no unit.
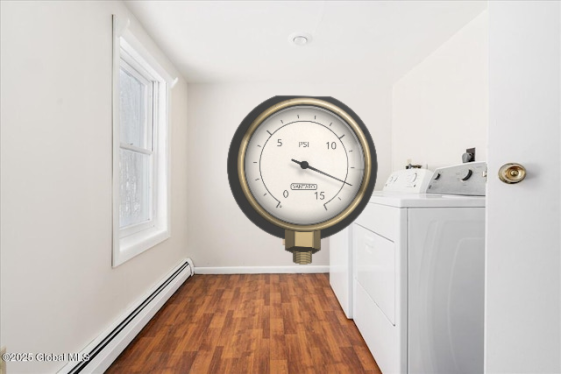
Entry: 13
